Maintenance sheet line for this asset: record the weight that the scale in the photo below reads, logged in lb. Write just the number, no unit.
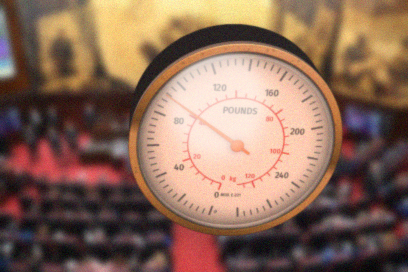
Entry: 92
